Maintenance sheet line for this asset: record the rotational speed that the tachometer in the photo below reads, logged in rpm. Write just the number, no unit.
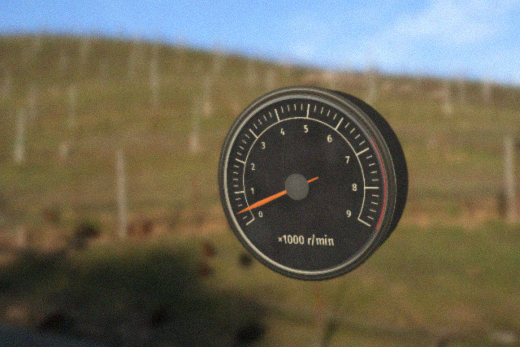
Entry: 400
